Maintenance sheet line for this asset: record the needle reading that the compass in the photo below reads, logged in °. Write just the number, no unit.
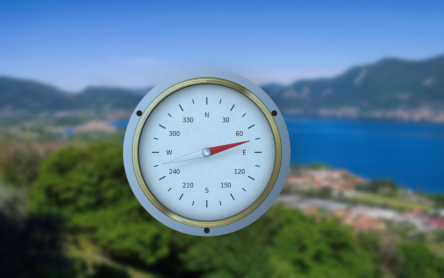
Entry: 75
